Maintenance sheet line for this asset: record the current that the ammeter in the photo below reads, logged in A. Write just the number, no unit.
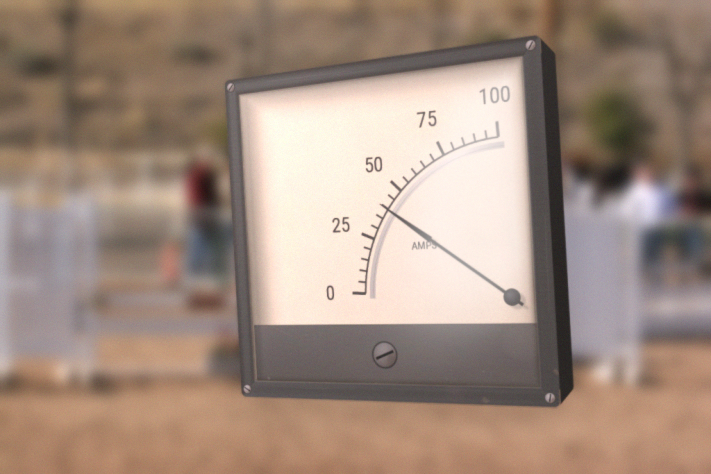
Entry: 40
